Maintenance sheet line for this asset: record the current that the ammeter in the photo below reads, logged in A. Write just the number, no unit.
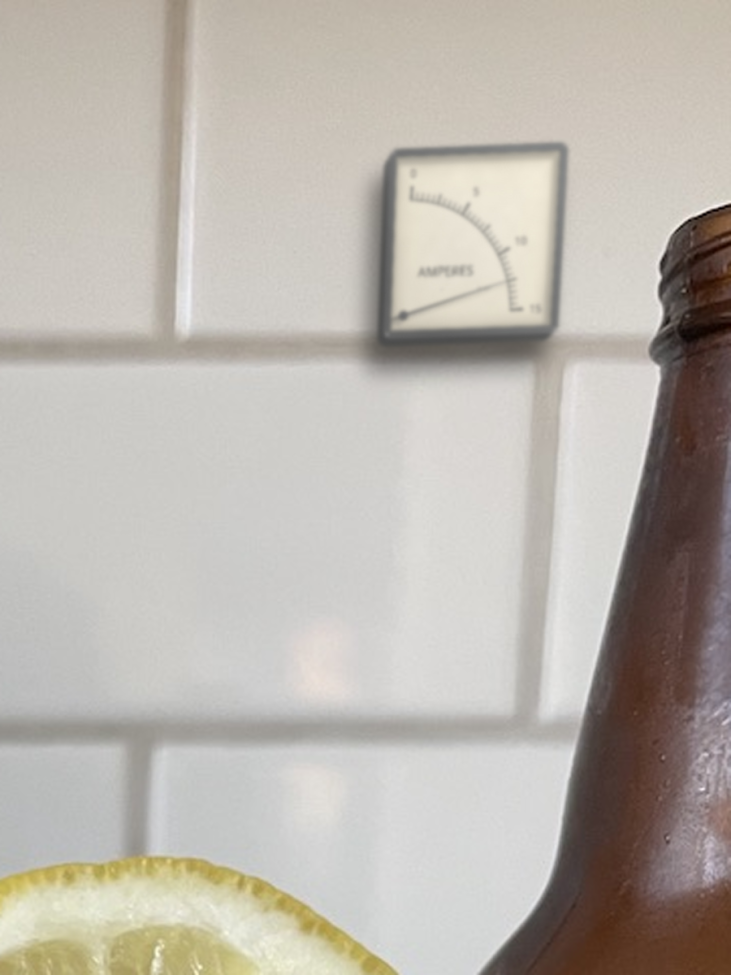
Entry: 12.5
